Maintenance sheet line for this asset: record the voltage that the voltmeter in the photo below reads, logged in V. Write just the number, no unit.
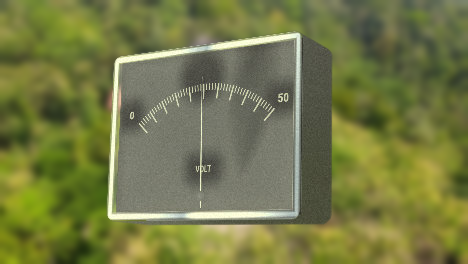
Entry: 25
